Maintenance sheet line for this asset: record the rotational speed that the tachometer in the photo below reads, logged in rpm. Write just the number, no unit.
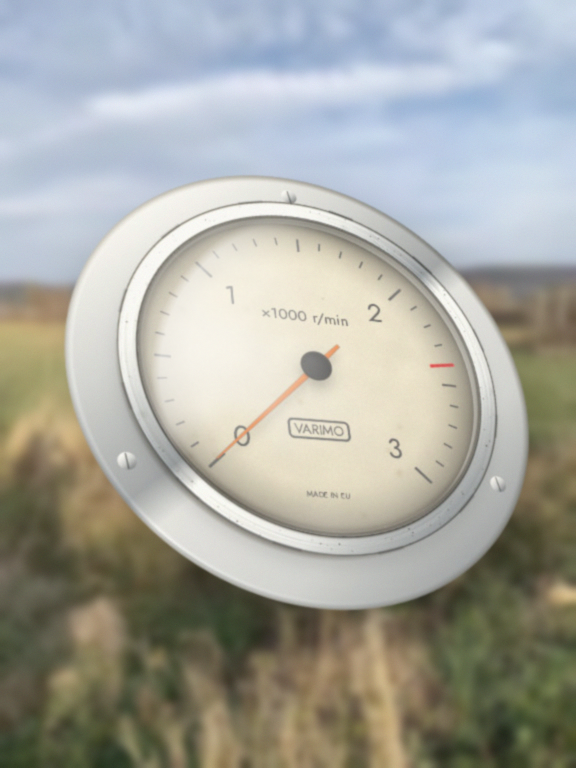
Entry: 0
